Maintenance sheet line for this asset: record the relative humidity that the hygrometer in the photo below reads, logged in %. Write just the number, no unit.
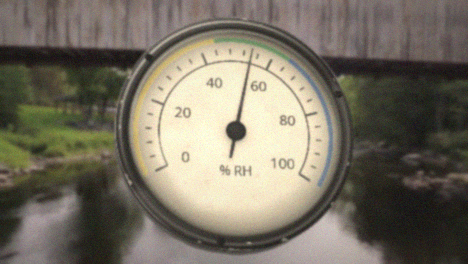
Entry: 54
